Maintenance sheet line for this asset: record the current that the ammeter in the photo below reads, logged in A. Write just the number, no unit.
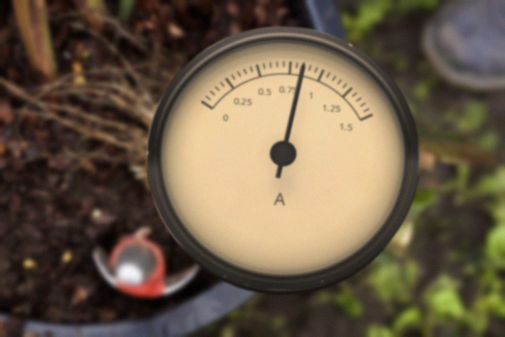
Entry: 0.85
